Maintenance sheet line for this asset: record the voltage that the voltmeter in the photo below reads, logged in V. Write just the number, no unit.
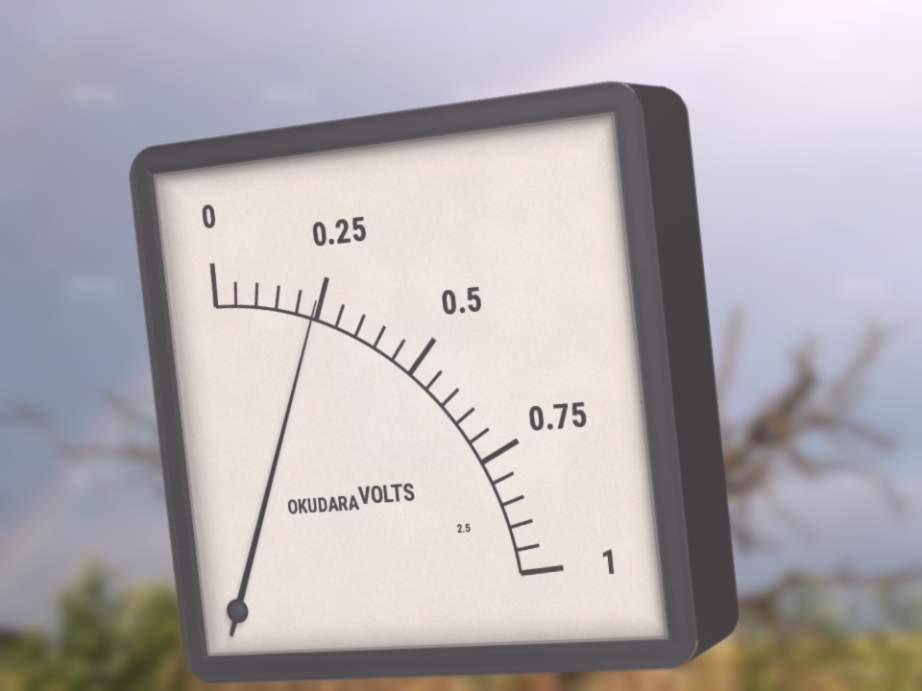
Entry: 0.25
